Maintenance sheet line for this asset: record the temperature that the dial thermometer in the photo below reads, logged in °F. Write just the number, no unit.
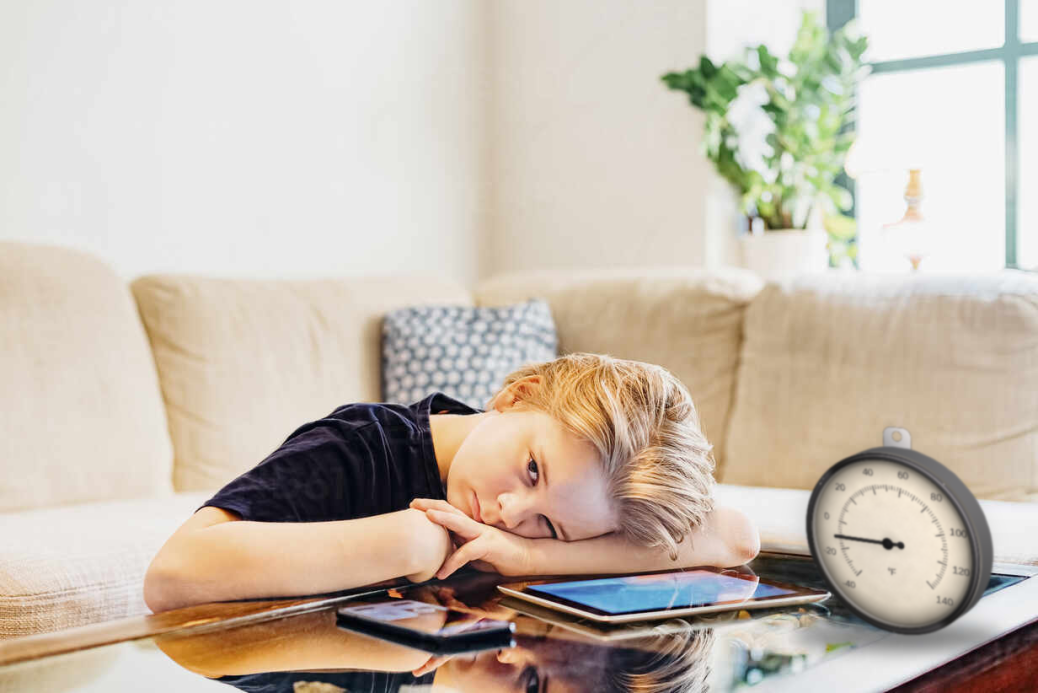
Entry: -10
